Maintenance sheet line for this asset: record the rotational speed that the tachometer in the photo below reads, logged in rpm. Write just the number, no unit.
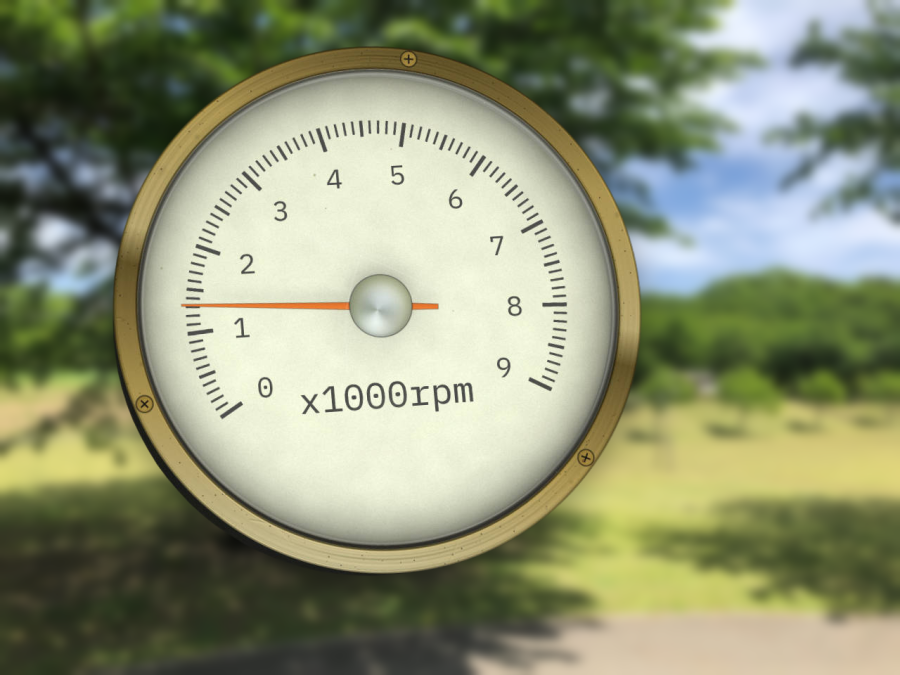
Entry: 1300
